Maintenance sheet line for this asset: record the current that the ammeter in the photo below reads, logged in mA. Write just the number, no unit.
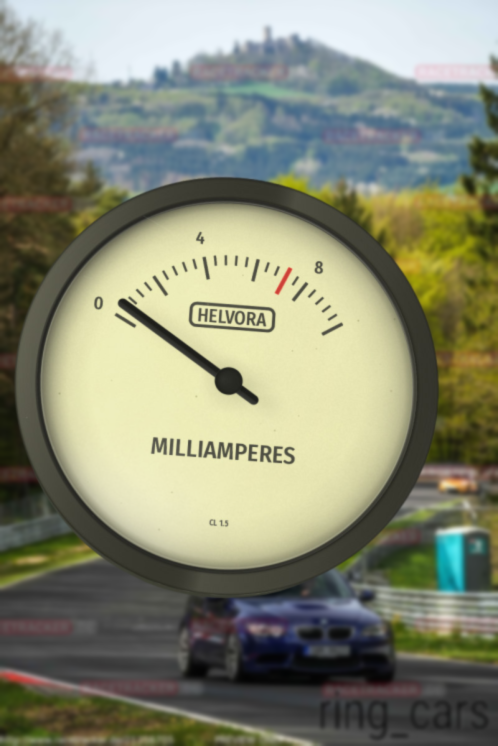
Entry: 0.4
